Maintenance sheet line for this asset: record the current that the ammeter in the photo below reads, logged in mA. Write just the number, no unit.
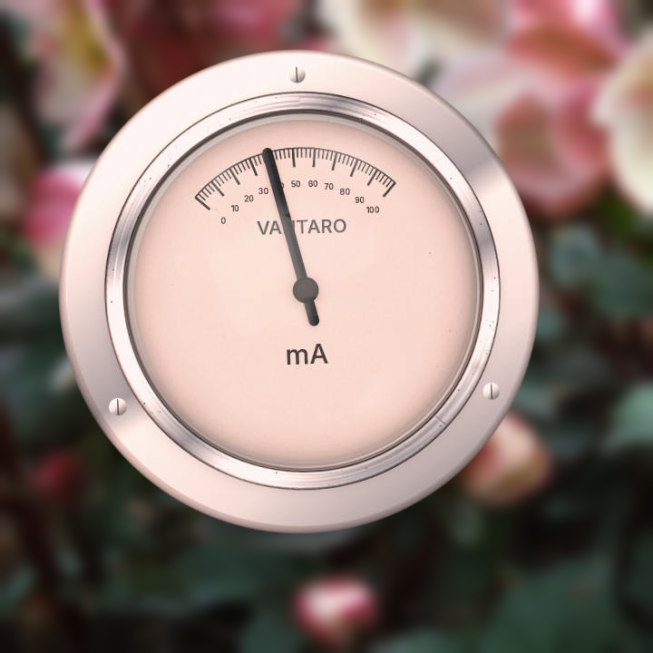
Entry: 38
